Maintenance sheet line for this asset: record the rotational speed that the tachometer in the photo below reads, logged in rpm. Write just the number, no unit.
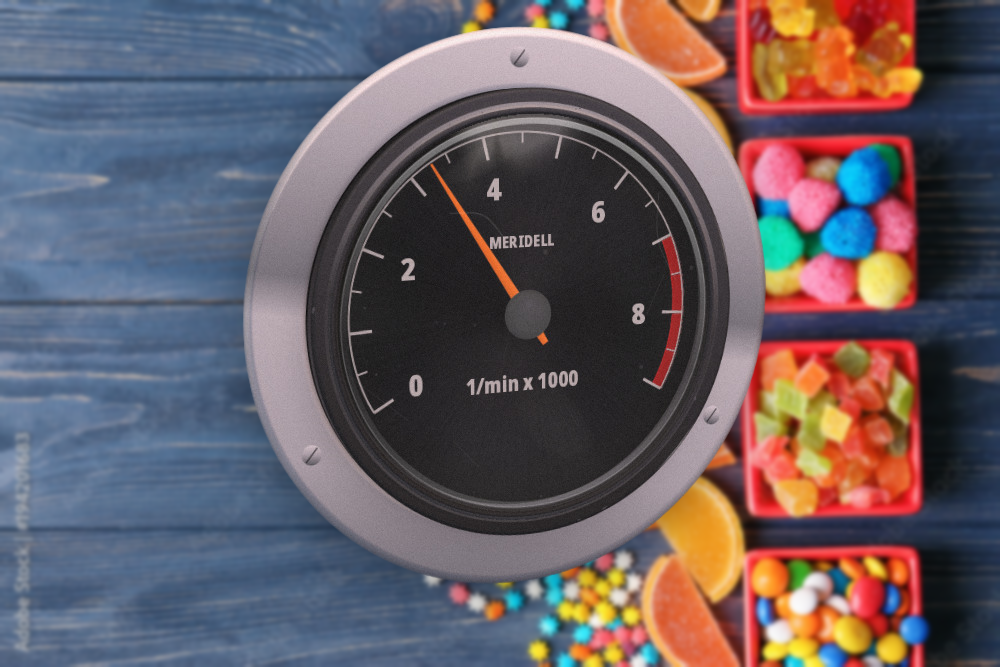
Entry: 3250
